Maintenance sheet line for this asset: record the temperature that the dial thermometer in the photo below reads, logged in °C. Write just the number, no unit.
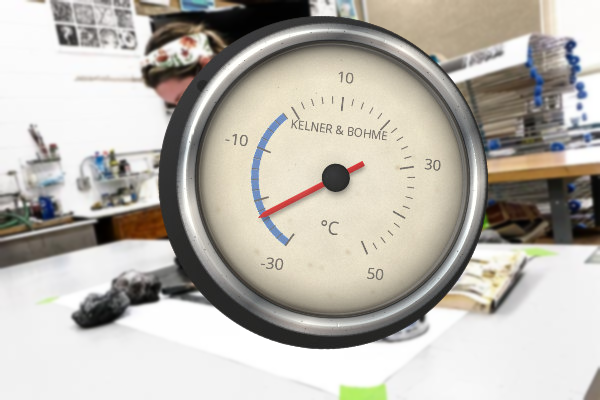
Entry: -23
